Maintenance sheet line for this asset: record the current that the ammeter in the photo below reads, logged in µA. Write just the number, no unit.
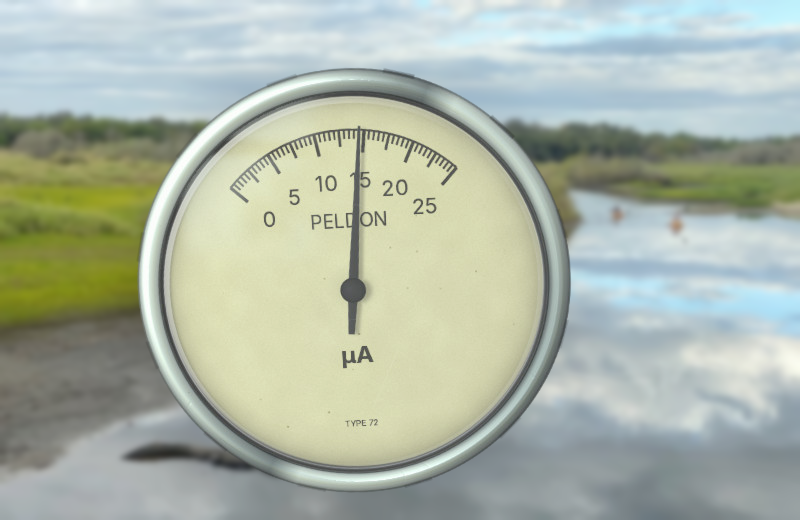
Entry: 14.5
